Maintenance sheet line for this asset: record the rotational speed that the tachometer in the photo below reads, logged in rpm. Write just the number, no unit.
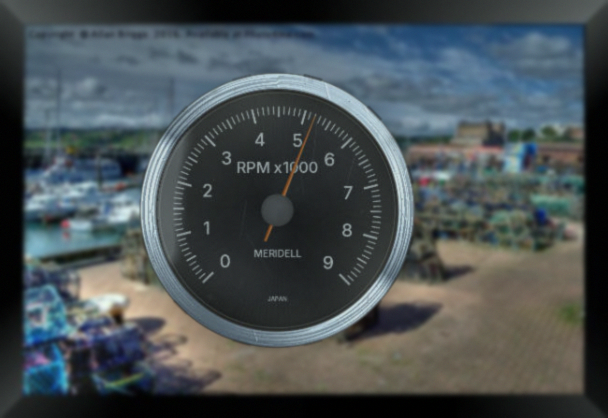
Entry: 5200
